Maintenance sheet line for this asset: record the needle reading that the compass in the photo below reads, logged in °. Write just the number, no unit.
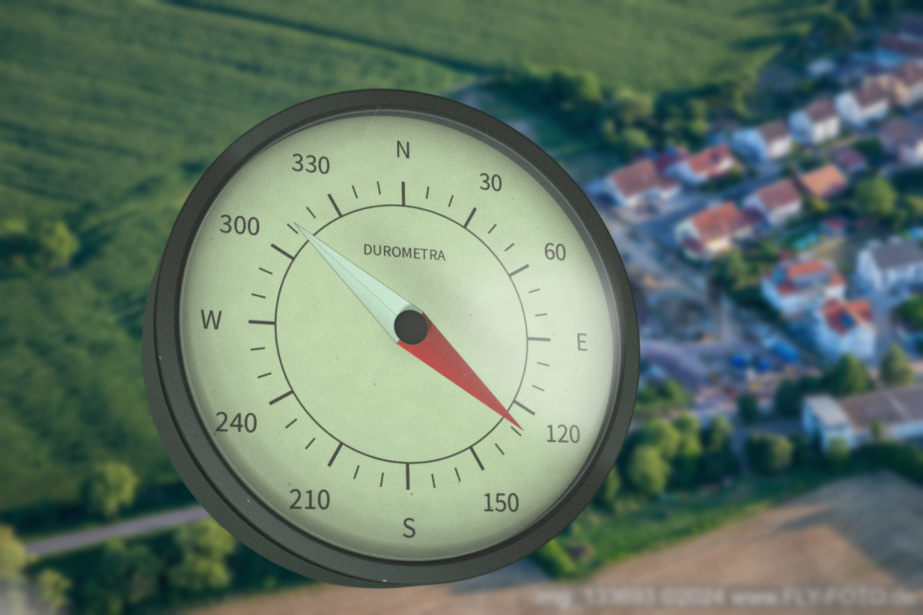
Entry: 130
